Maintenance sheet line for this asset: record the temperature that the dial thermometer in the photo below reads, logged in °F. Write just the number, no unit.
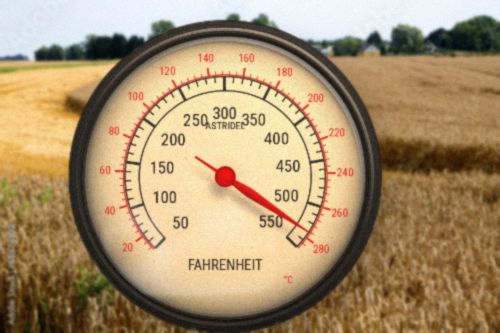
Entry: 530
